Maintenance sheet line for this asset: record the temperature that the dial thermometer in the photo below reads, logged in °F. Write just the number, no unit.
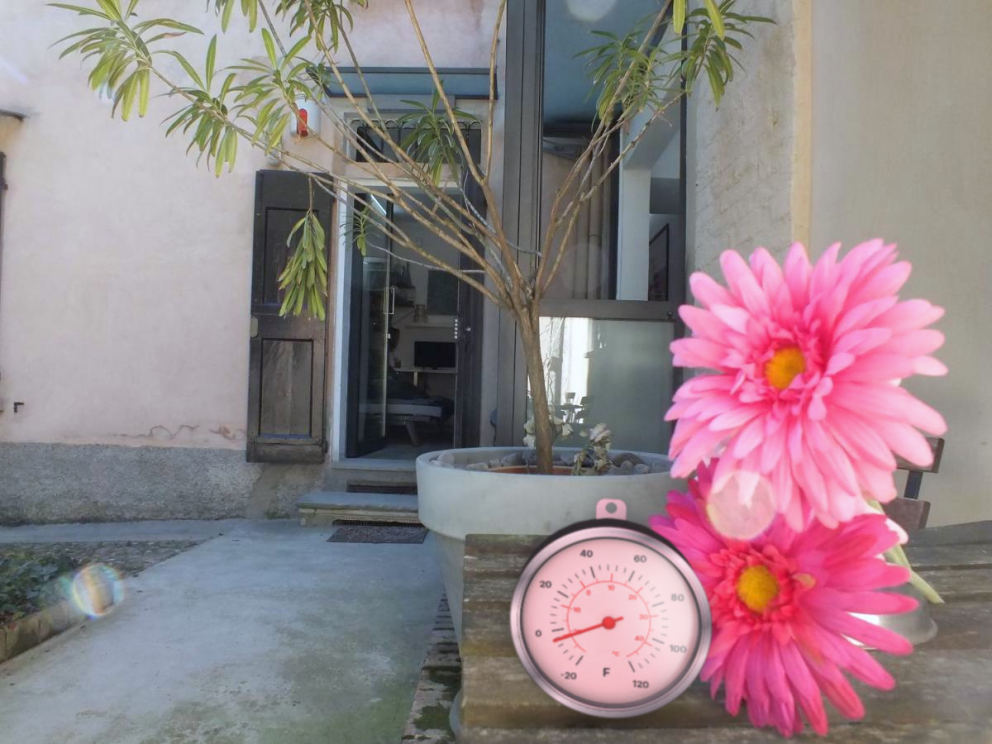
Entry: -4
